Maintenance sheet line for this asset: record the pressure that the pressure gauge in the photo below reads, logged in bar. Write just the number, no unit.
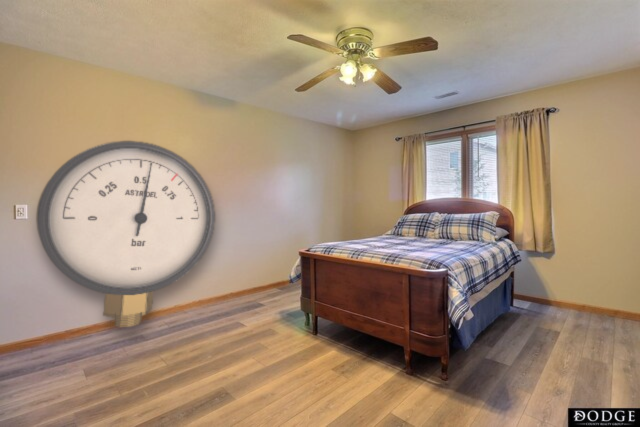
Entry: 0.55
